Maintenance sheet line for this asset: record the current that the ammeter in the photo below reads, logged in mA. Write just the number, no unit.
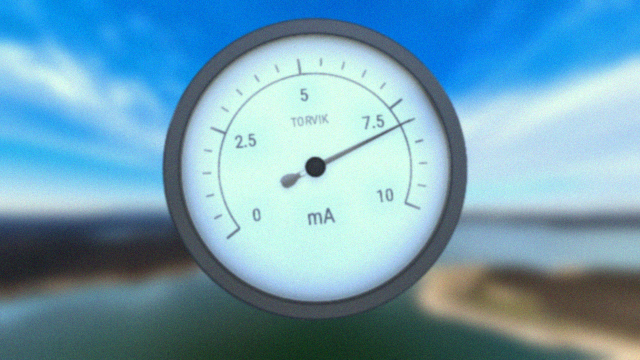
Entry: 8
